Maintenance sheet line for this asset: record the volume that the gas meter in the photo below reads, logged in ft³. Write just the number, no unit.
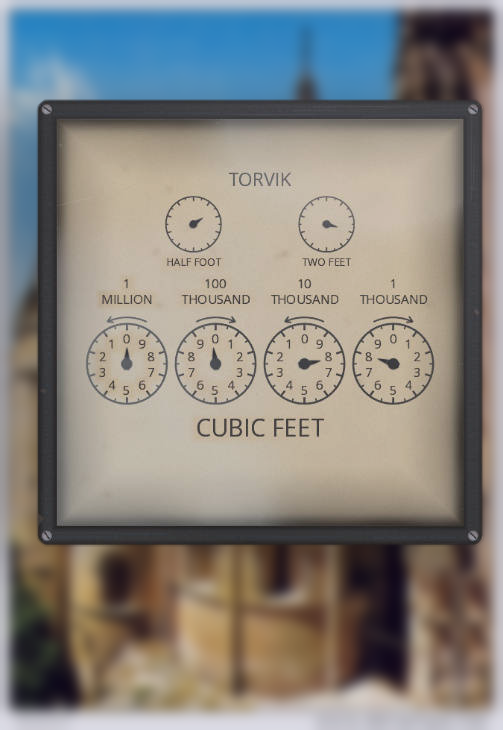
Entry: 997800
